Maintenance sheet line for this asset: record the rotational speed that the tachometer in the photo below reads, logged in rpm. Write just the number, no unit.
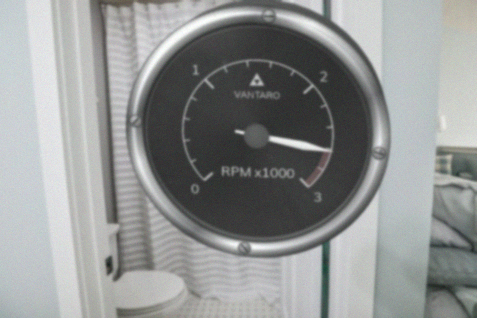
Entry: 2600
